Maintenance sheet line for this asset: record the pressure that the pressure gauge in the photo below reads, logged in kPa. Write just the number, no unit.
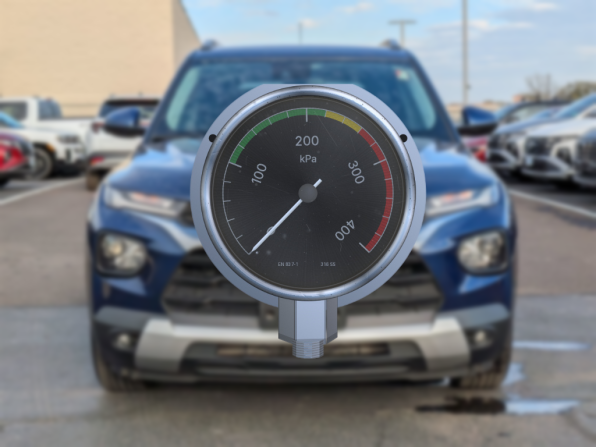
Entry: 0
